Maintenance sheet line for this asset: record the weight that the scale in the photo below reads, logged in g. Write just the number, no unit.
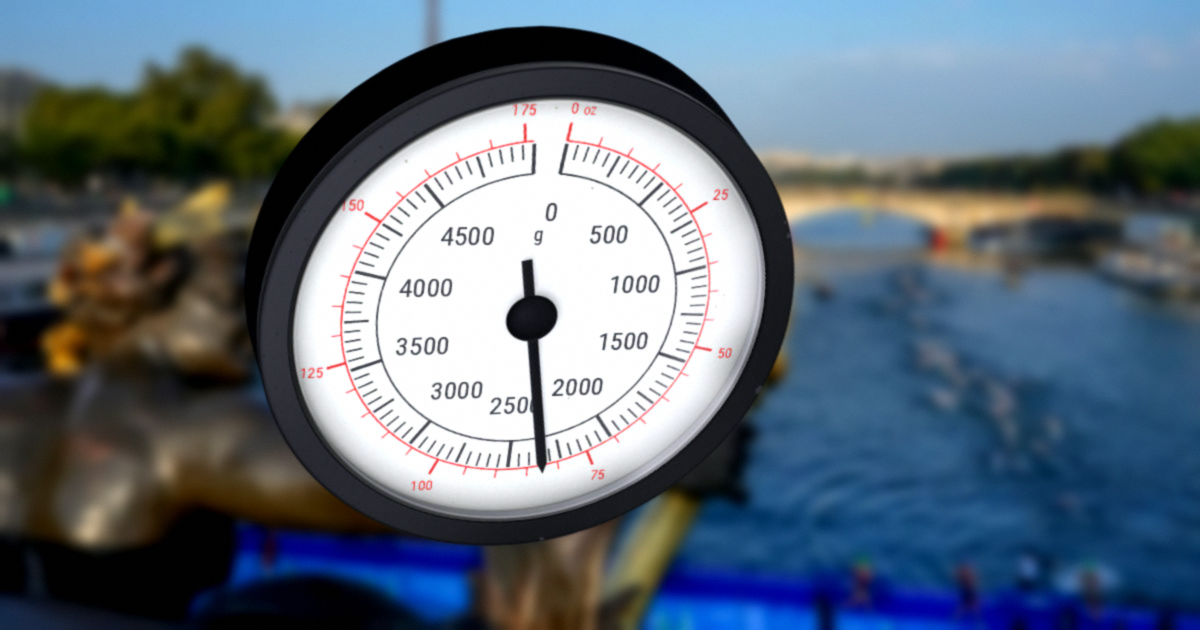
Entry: 2350
